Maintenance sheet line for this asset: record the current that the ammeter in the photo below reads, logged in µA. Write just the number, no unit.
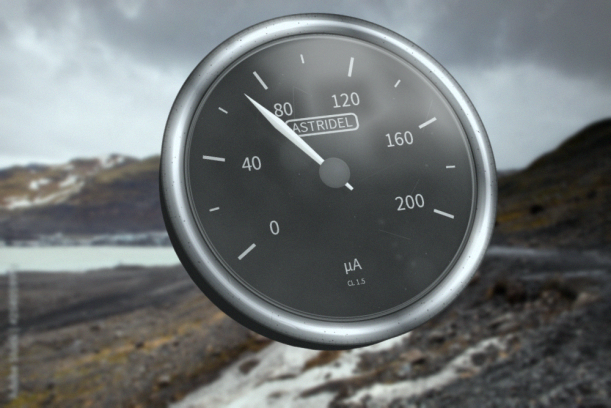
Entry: 70
